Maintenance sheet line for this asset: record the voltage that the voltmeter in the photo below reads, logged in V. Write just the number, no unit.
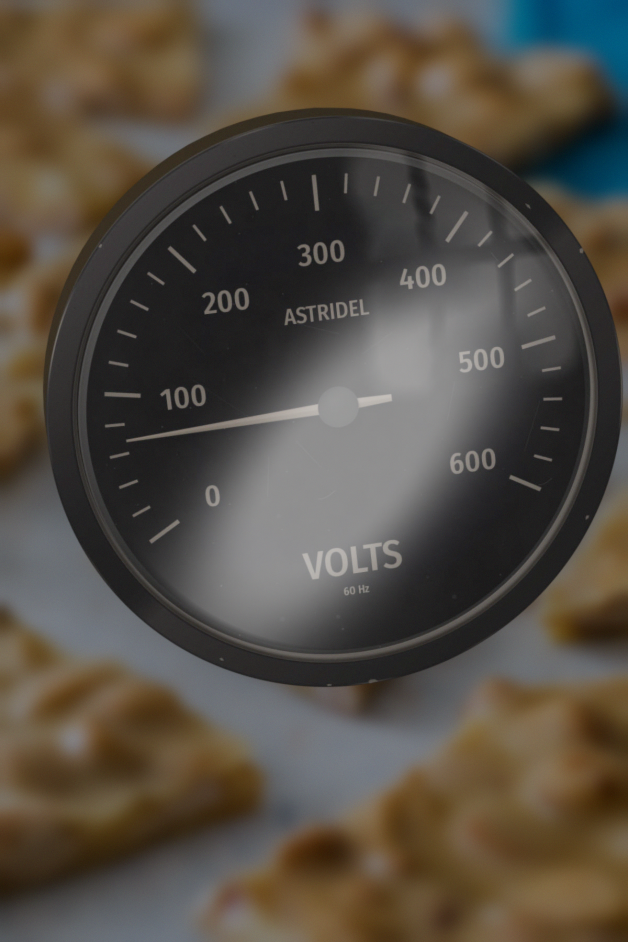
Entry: 70
